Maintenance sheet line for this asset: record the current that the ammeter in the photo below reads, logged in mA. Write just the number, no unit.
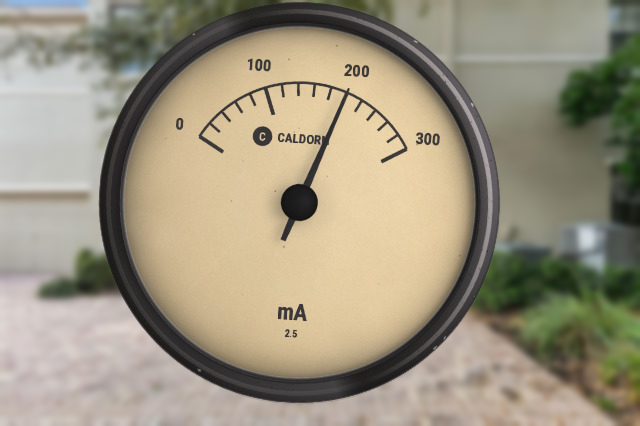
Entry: 200
